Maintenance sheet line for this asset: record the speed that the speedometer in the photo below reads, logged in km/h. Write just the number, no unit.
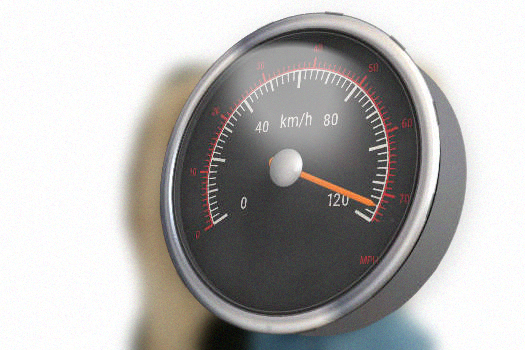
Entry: 116
